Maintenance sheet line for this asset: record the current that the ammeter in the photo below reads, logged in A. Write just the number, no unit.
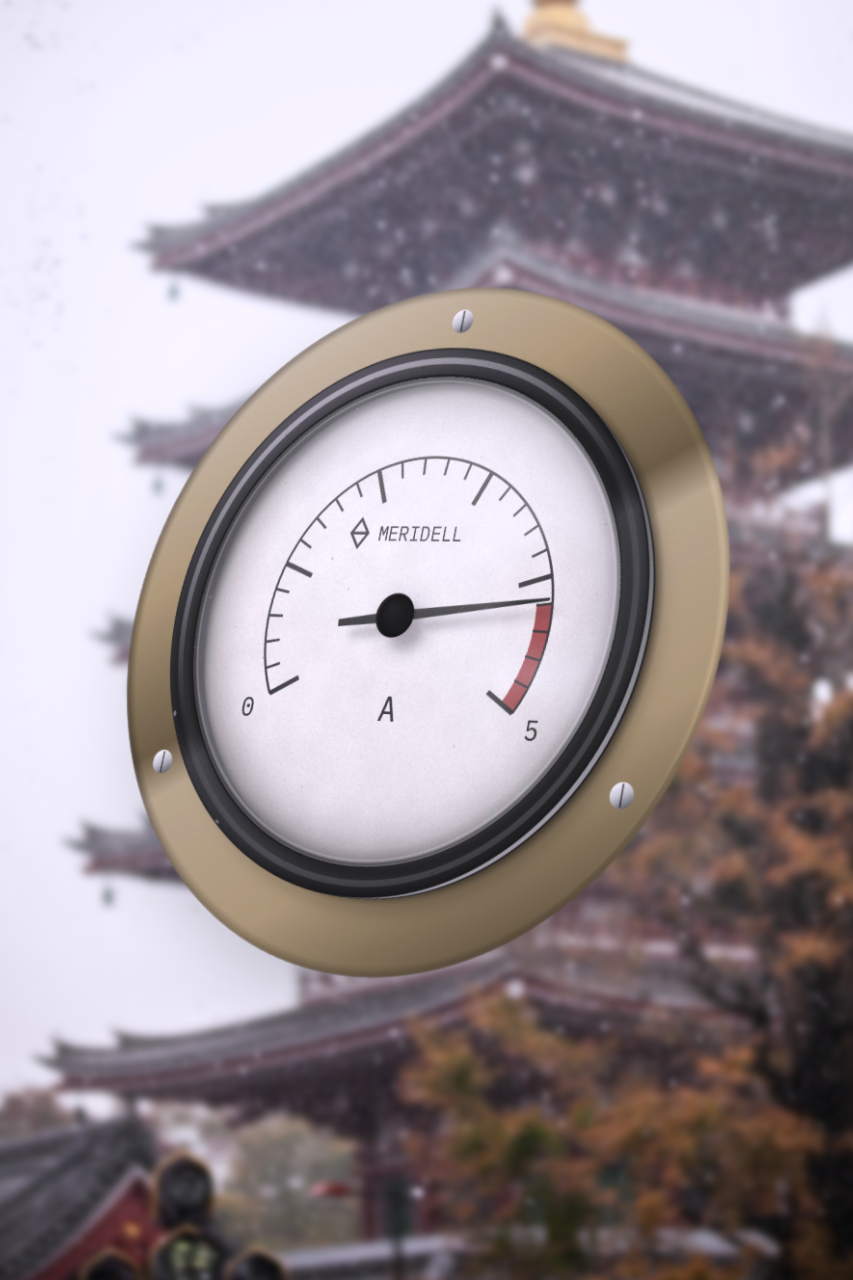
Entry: 4.2
